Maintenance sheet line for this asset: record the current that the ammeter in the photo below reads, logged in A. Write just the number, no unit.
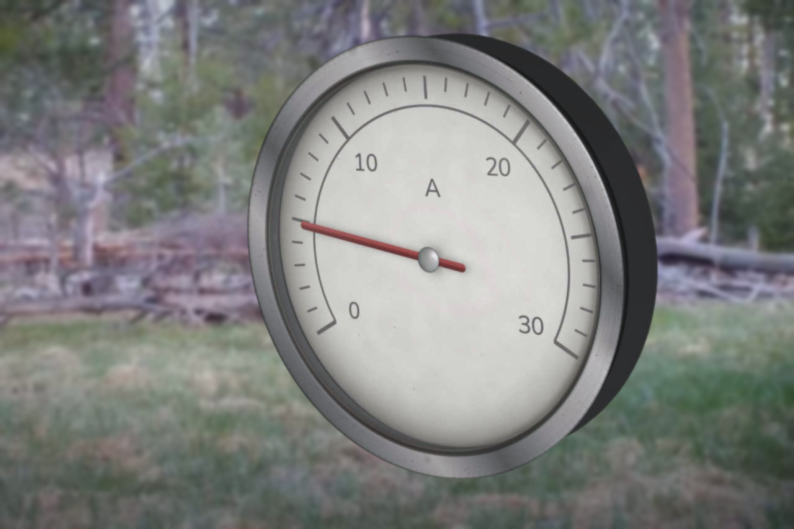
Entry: 5
